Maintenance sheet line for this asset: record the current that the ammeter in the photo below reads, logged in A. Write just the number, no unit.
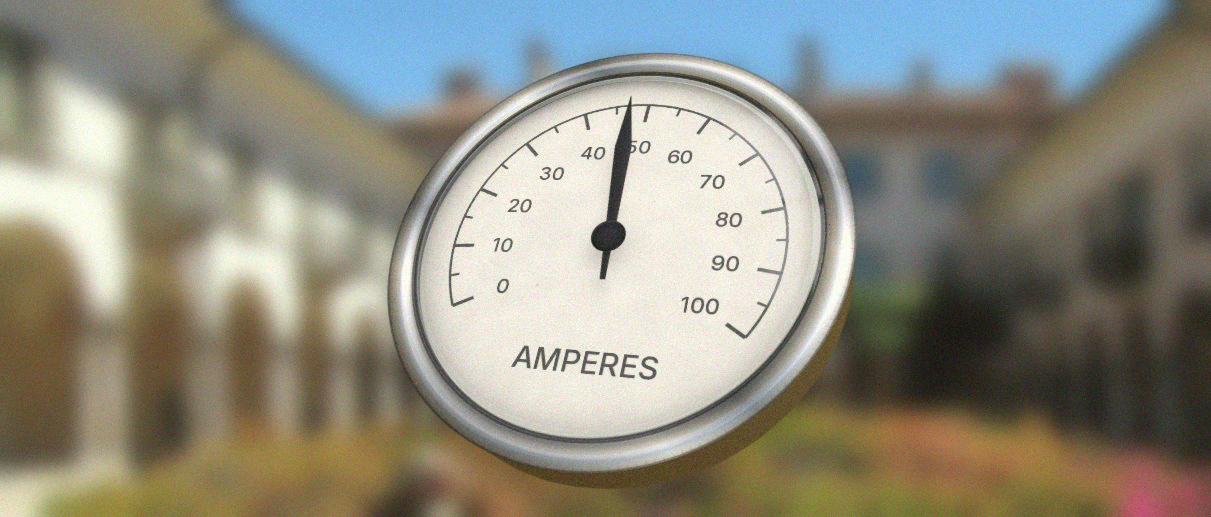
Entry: 47.5
